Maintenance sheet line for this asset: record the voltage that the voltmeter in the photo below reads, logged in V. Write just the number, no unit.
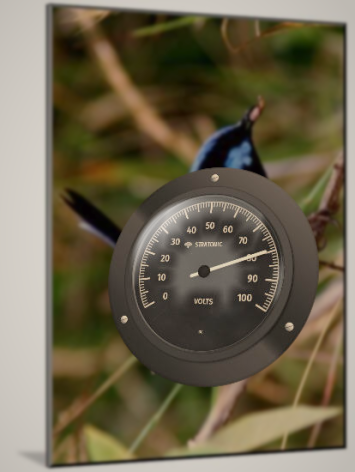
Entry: 80
